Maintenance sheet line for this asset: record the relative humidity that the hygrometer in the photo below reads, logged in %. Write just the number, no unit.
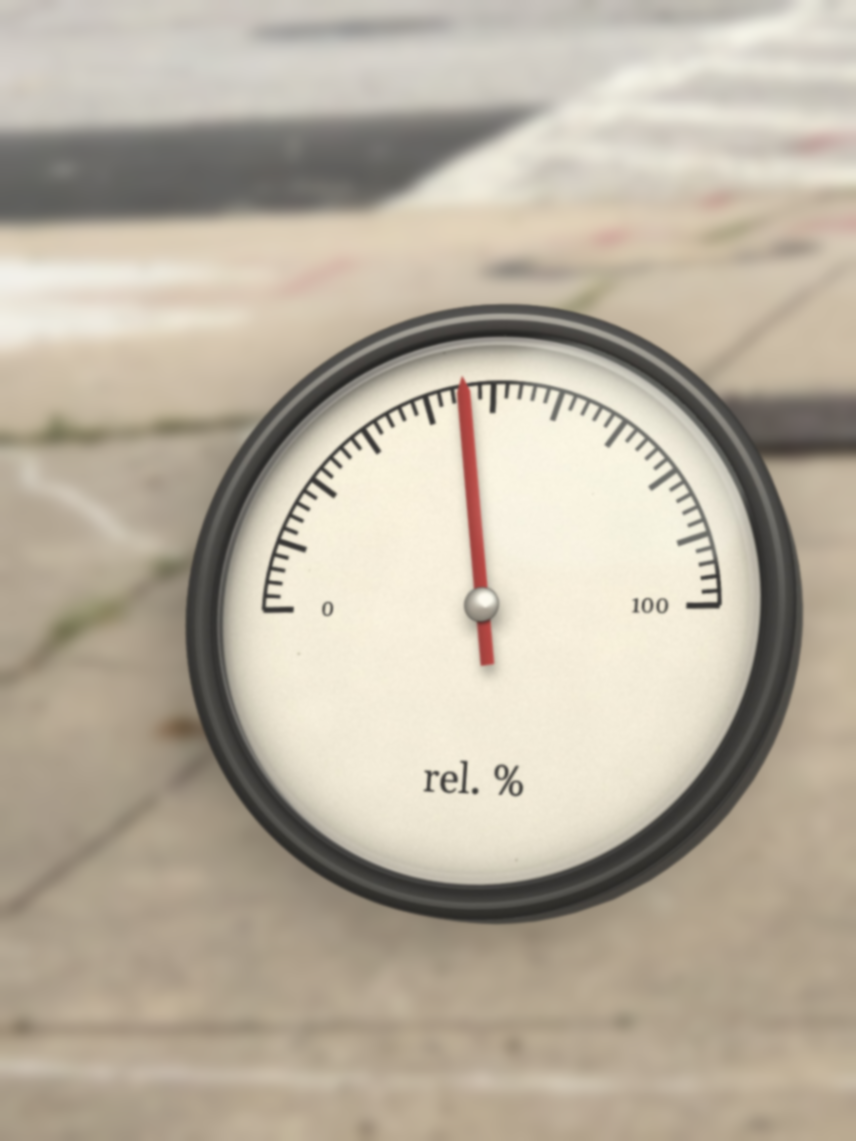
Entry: 46
